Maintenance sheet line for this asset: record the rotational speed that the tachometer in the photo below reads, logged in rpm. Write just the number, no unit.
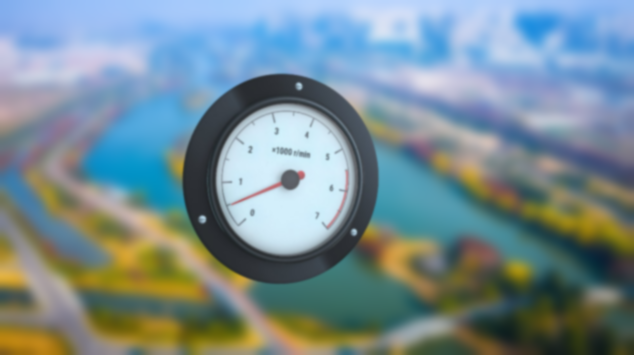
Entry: 500
